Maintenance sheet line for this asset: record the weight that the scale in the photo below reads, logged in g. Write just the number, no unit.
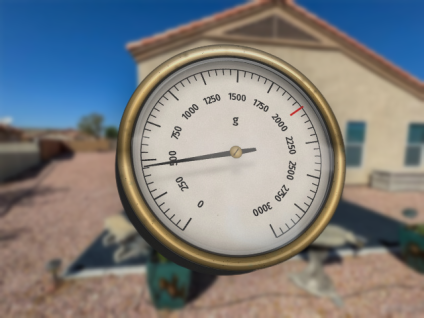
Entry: 450
